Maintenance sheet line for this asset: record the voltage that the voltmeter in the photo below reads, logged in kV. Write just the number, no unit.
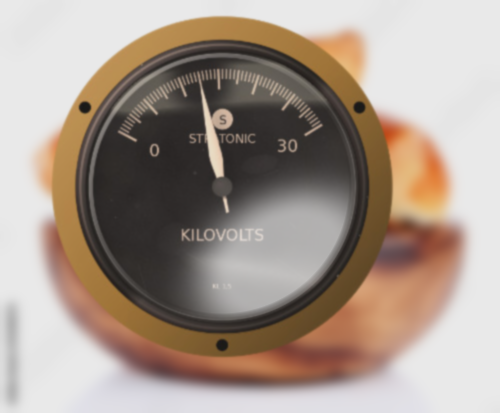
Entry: 12.5
